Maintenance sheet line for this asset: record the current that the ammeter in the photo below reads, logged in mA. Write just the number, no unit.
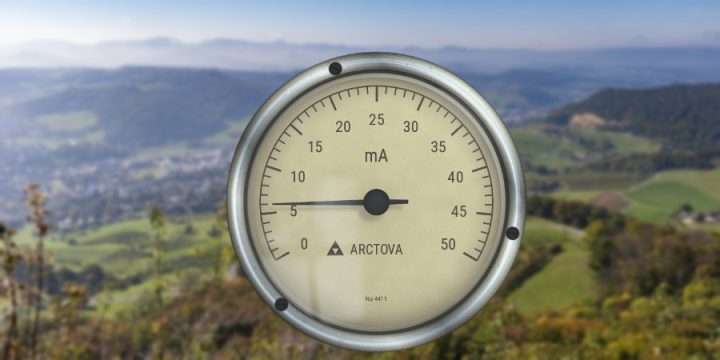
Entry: 6
